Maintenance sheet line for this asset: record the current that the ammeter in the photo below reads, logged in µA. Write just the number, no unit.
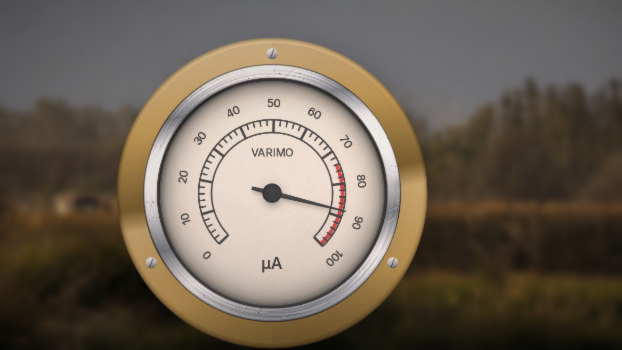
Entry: 88
